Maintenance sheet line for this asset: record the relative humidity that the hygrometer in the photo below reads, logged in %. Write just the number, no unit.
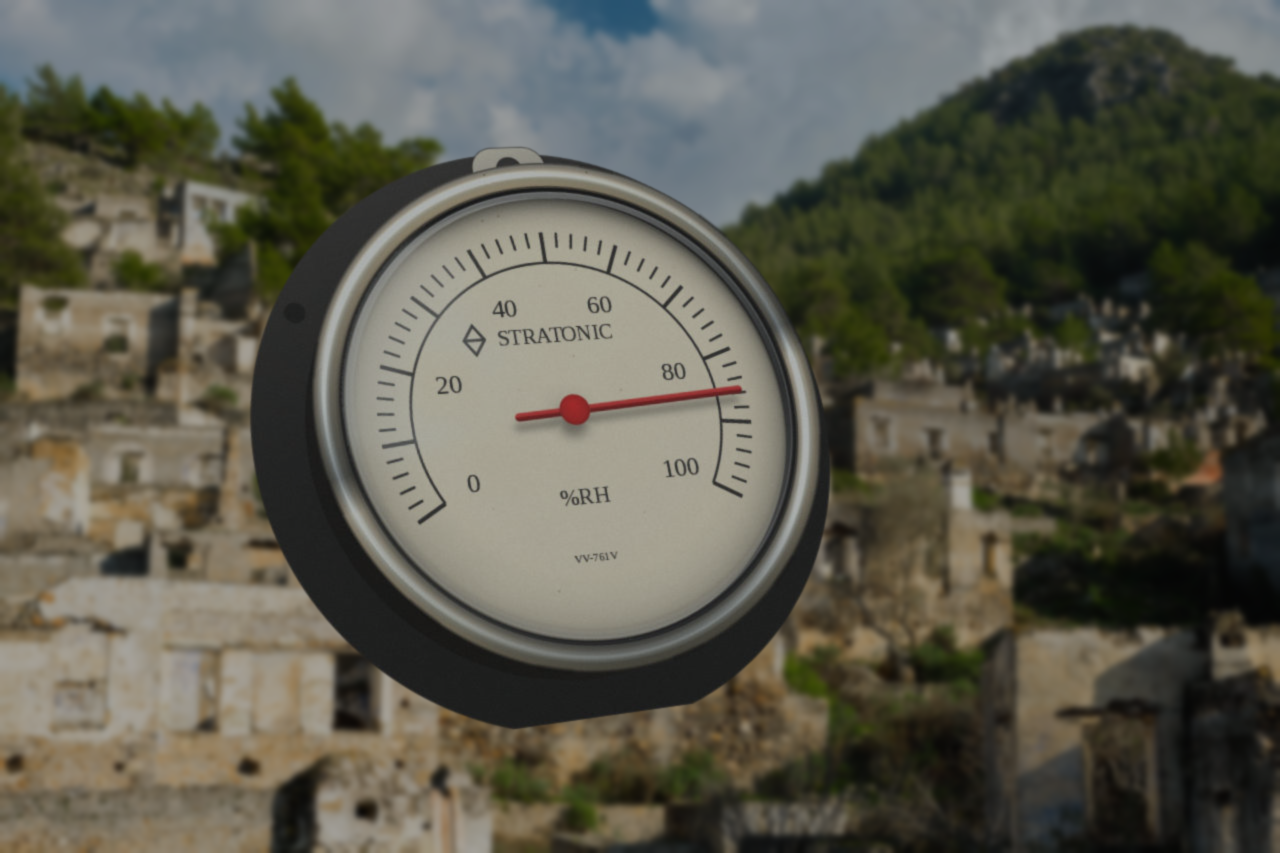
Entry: 86
